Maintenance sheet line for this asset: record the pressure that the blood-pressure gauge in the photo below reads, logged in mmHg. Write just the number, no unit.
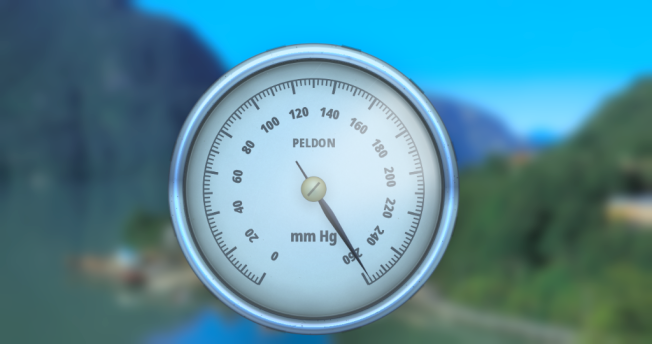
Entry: 258
